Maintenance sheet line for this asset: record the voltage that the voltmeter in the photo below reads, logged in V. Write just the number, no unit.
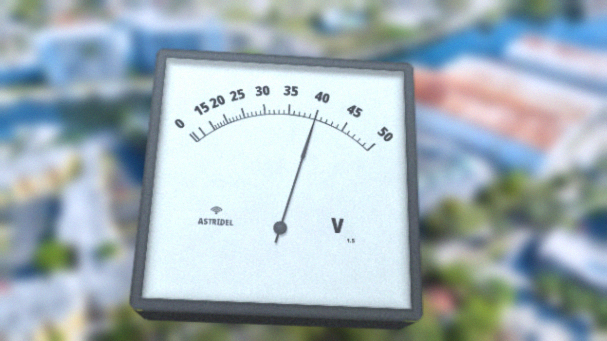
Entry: 40
